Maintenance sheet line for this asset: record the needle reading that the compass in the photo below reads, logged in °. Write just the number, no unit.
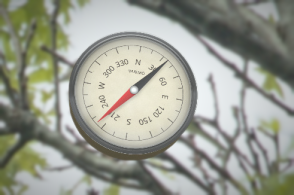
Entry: 217.5
